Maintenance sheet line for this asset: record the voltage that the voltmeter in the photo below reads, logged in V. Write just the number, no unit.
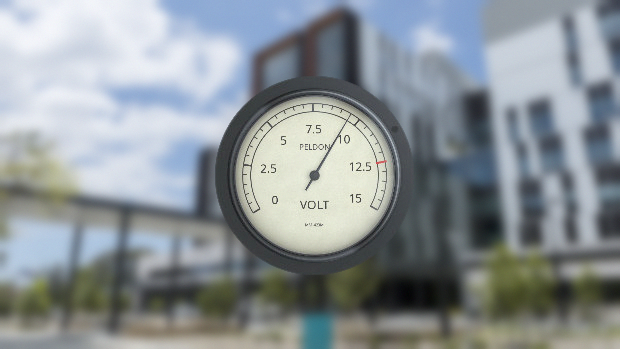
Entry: 9.5
